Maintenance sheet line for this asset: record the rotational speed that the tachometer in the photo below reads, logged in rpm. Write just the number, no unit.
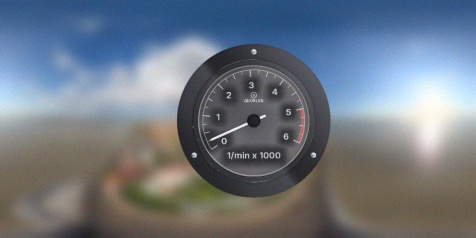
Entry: 250
